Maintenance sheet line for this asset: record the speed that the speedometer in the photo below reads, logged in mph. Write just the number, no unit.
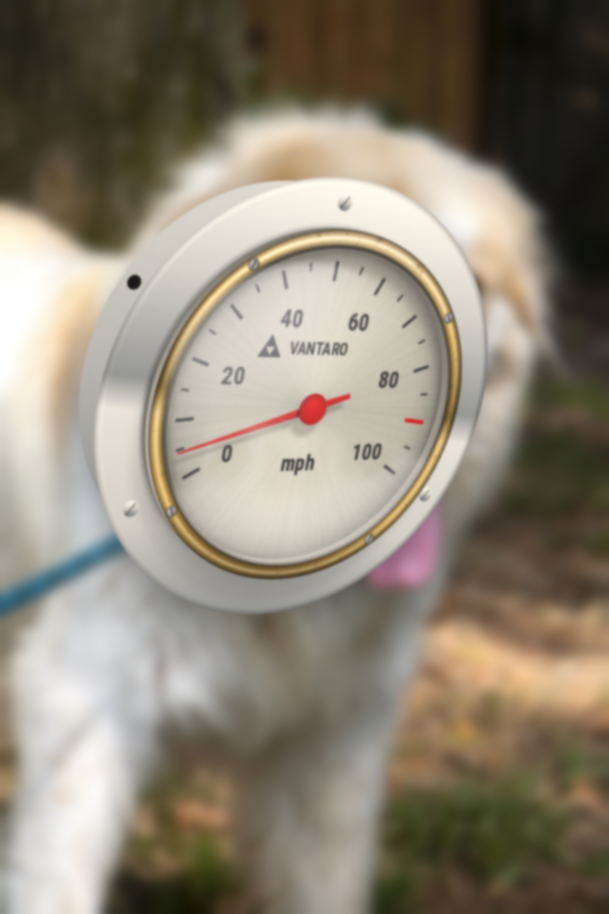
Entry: 5
